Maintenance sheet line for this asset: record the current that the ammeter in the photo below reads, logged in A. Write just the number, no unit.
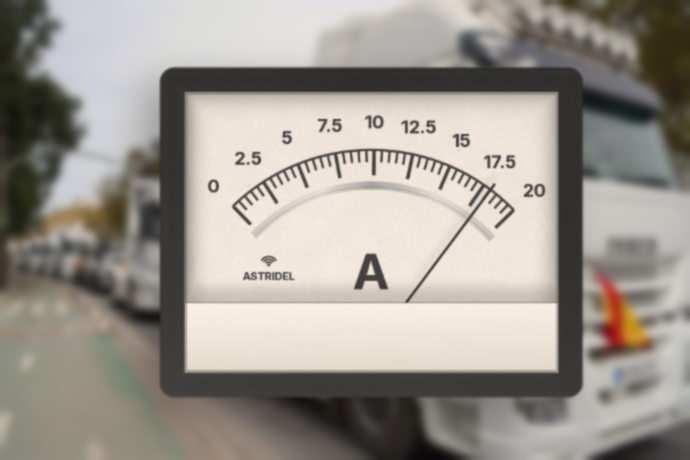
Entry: 18
